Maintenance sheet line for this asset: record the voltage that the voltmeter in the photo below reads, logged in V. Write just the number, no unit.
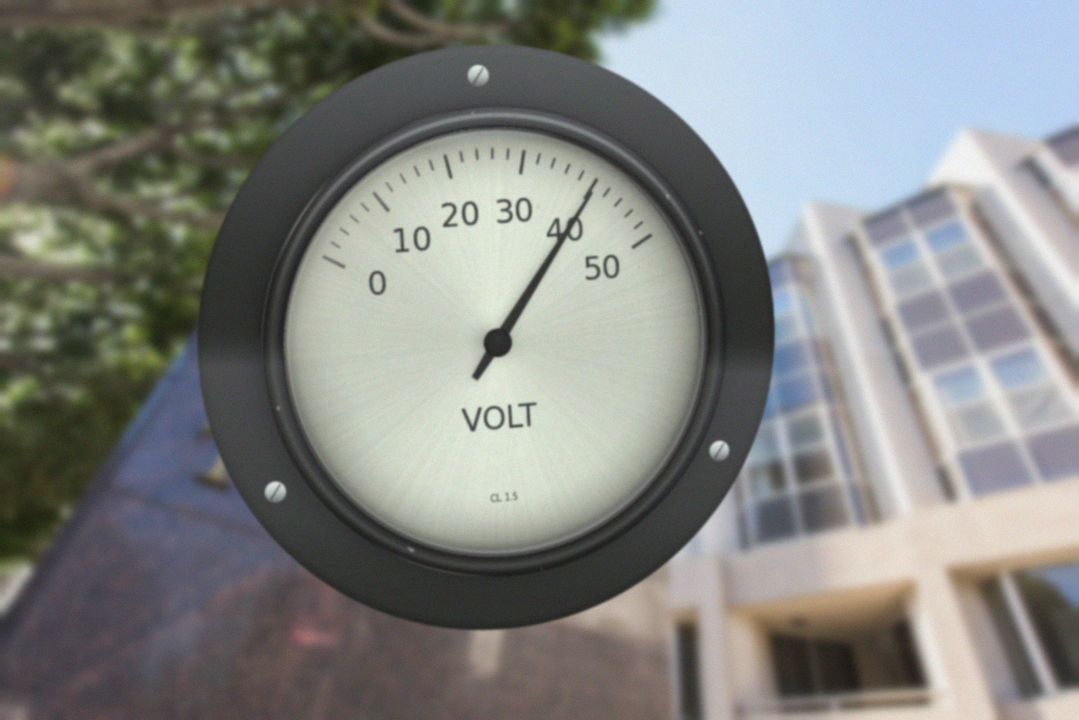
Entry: 40
